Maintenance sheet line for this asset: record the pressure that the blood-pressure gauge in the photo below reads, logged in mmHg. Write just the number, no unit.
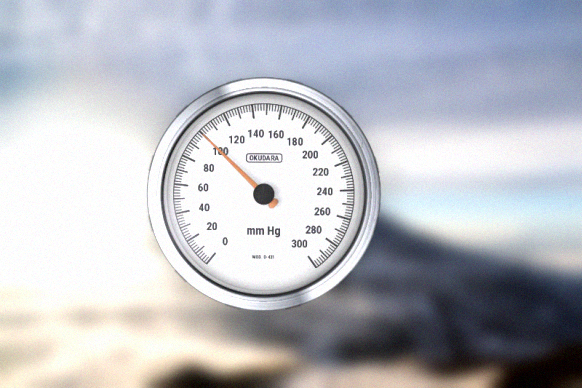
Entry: 100
